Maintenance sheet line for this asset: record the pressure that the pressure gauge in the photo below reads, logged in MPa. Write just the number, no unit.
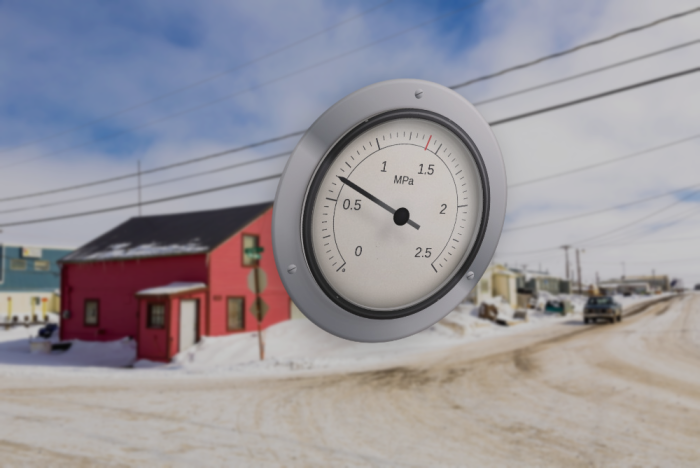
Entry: 0.65
